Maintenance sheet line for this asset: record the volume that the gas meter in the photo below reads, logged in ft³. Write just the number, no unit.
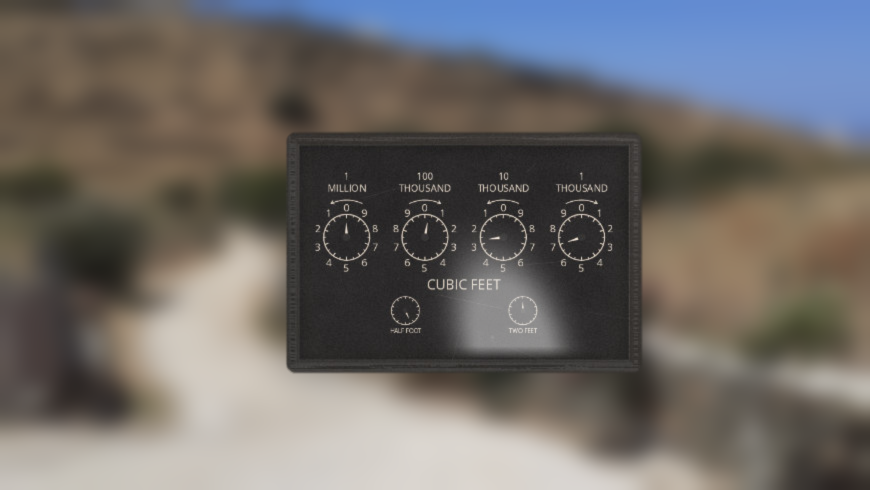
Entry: 2700
